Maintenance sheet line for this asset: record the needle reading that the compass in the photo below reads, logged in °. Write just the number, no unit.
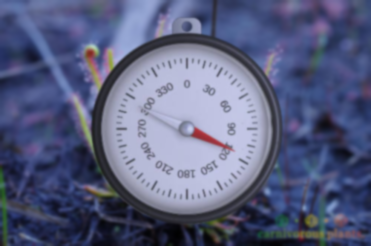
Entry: 115
